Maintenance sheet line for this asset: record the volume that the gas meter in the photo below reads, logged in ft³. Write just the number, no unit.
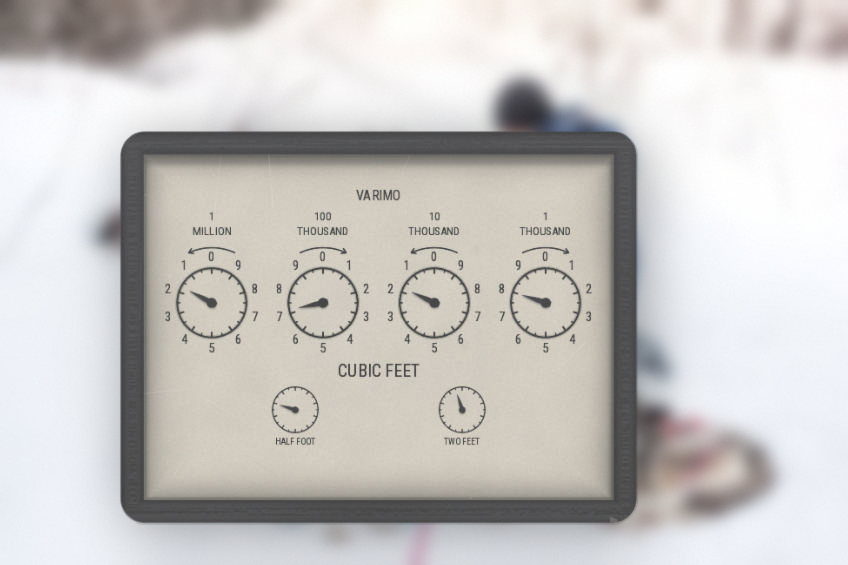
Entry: 171800
